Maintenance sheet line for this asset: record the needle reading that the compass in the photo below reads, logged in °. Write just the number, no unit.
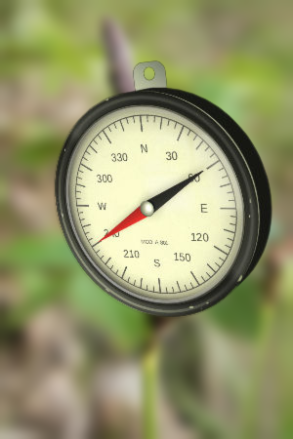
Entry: 240
